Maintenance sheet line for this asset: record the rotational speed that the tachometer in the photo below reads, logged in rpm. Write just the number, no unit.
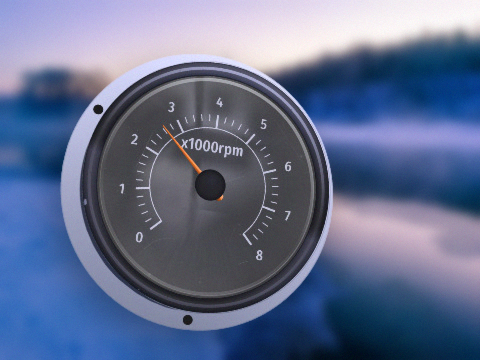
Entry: 2600
